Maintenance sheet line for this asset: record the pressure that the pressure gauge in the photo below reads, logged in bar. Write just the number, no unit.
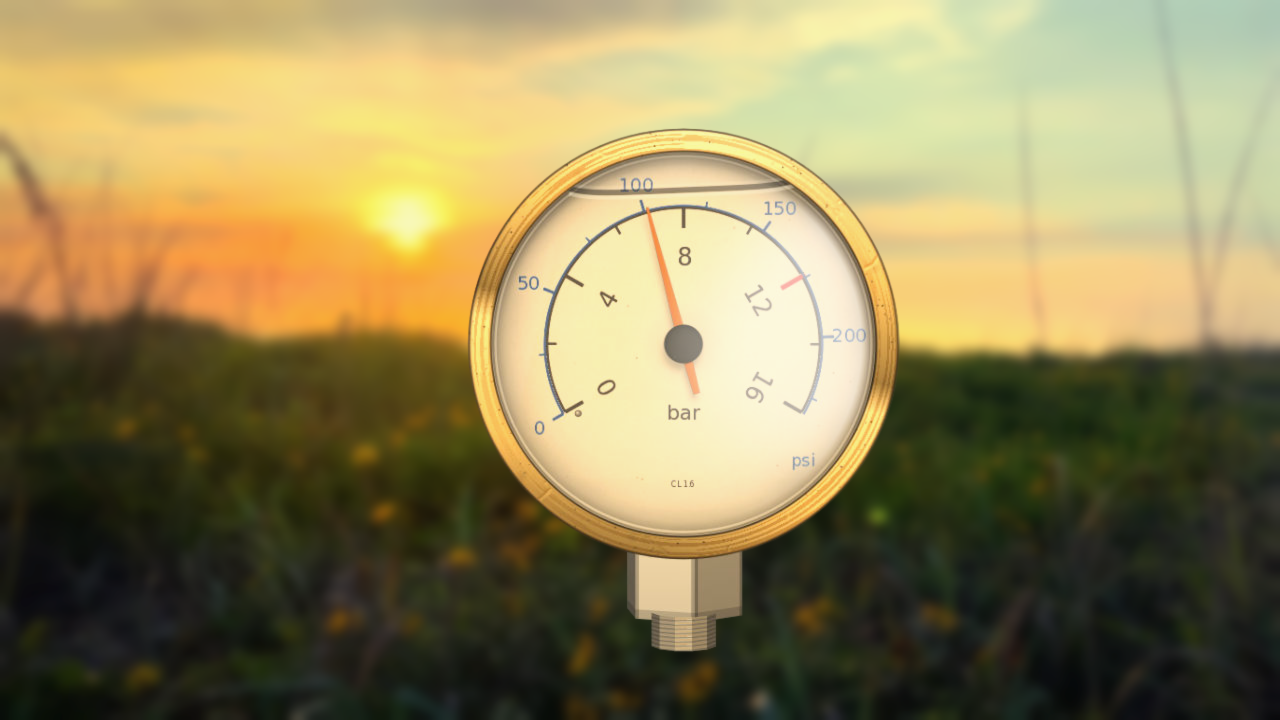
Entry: 7
